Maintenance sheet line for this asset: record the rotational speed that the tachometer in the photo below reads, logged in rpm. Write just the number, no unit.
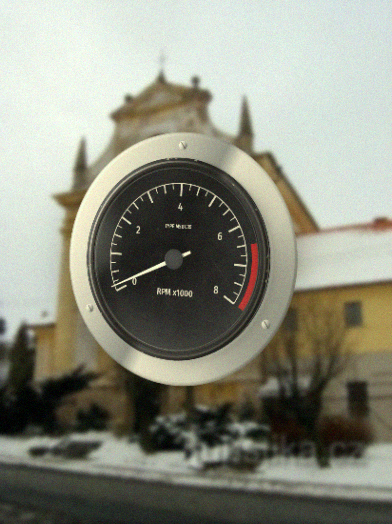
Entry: 125
